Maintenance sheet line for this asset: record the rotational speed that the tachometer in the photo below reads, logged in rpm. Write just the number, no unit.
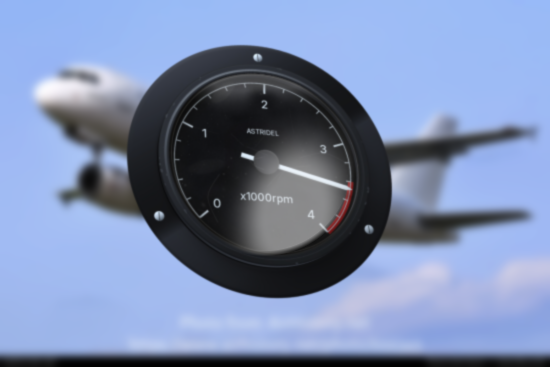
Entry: 3500
